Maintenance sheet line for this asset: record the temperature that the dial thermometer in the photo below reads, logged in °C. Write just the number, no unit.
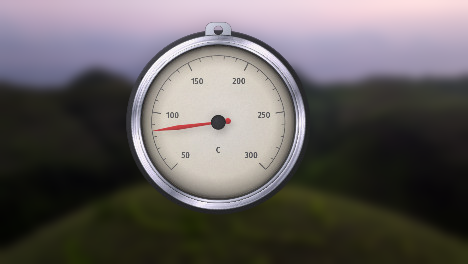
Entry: 85
